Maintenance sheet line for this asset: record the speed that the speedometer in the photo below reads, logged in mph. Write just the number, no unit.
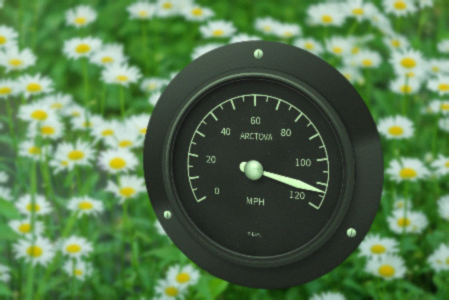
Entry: 112.5
